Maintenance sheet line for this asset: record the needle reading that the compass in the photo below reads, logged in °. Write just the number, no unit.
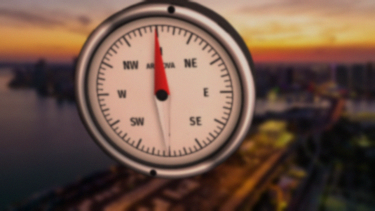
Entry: 0
